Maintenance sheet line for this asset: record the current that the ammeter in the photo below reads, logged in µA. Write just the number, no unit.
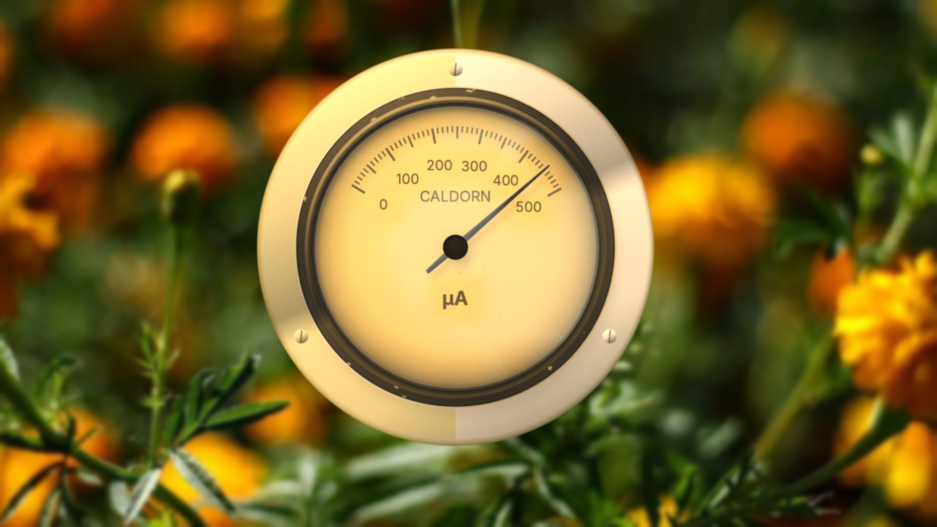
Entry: 450
